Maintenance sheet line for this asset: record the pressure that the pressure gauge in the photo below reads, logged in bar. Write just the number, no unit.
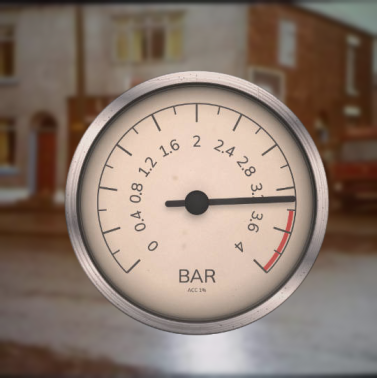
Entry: 3.3
